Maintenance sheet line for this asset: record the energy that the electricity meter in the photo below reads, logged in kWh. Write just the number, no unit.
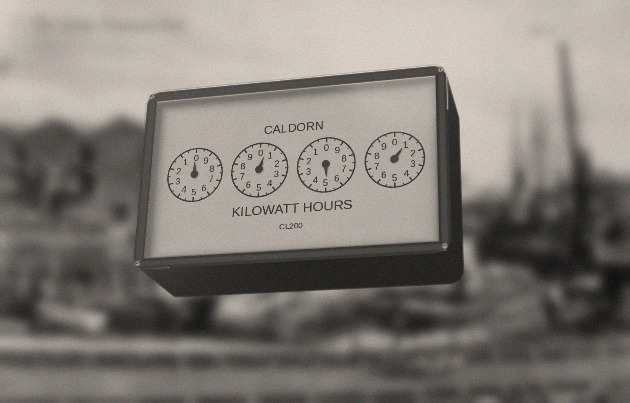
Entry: 51
